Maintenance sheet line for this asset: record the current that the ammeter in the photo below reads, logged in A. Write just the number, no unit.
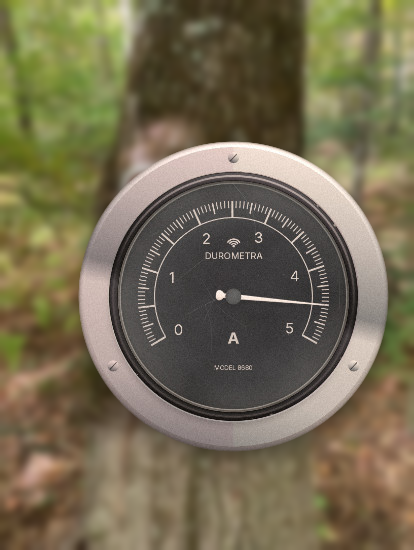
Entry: 4.5
